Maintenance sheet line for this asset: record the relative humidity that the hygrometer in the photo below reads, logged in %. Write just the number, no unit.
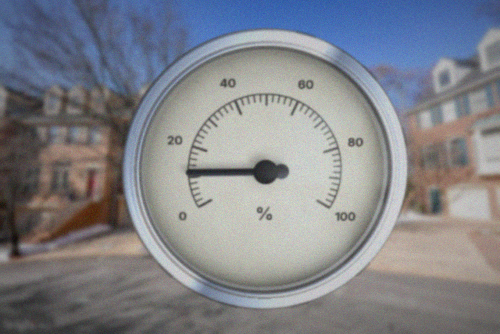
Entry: 12
